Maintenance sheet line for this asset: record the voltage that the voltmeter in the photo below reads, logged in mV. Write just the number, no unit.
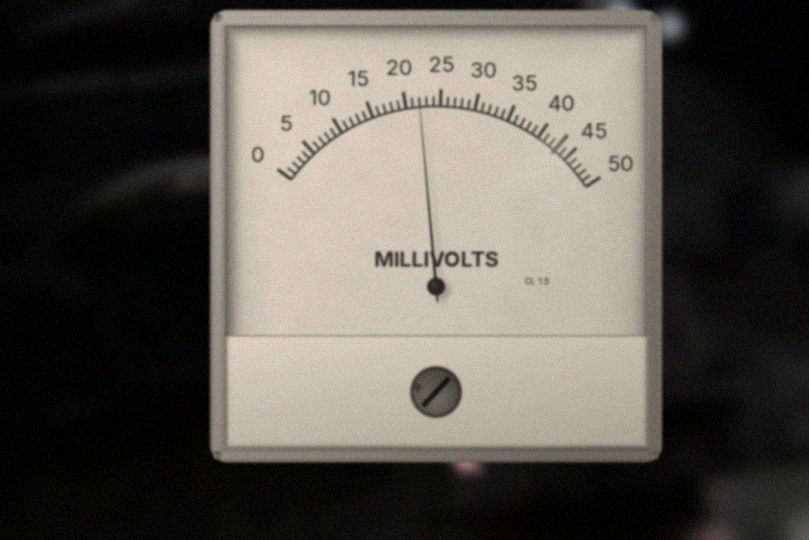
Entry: 22
